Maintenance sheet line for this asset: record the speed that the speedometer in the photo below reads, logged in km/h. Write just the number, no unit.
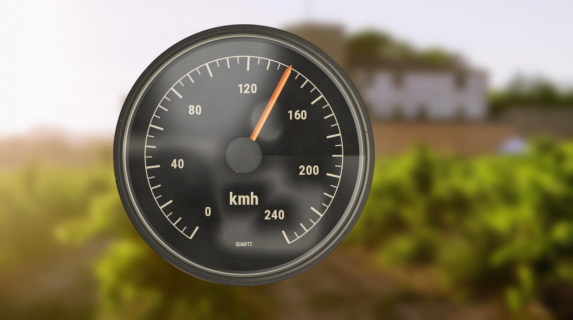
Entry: 140
